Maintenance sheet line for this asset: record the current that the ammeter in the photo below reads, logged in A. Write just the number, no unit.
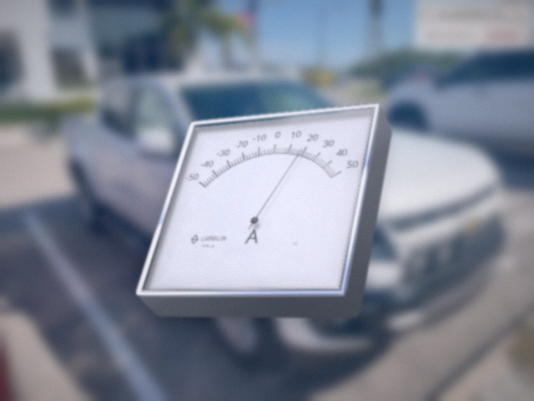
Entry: 20
